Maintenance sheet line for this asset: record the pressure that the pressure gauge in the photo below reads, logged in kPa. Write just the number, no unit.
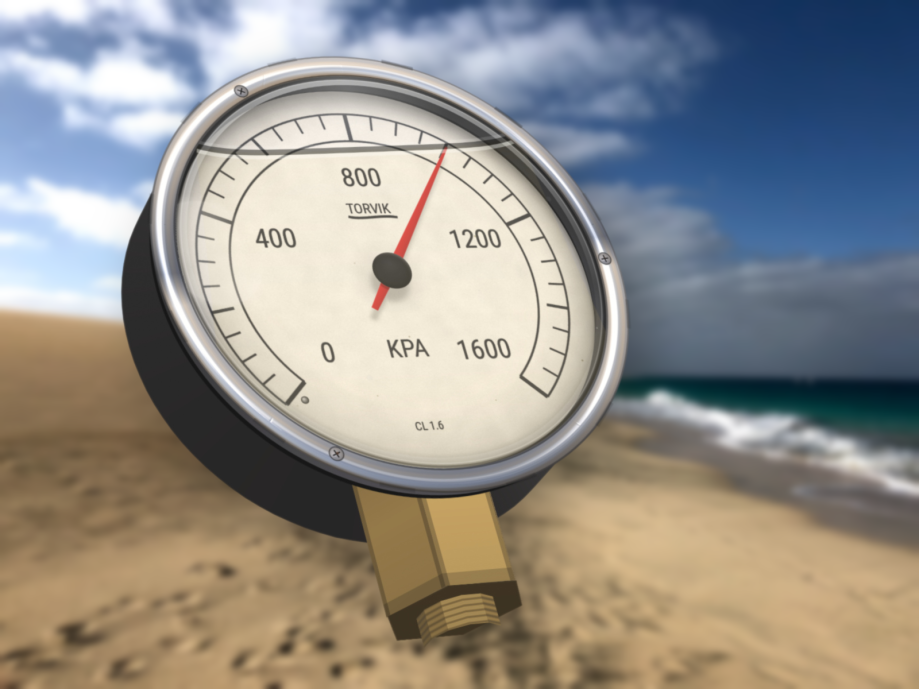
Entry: 1000
